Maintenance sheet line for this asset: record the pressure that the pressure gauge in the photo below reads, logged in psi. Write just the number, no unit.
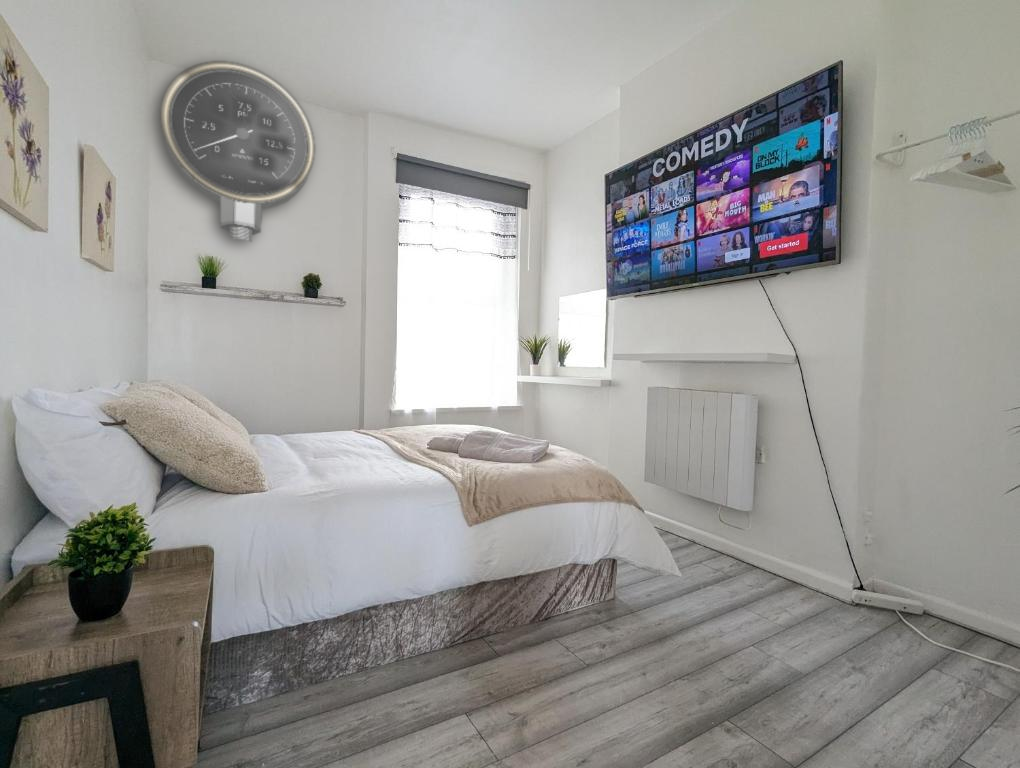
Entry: 0.5
